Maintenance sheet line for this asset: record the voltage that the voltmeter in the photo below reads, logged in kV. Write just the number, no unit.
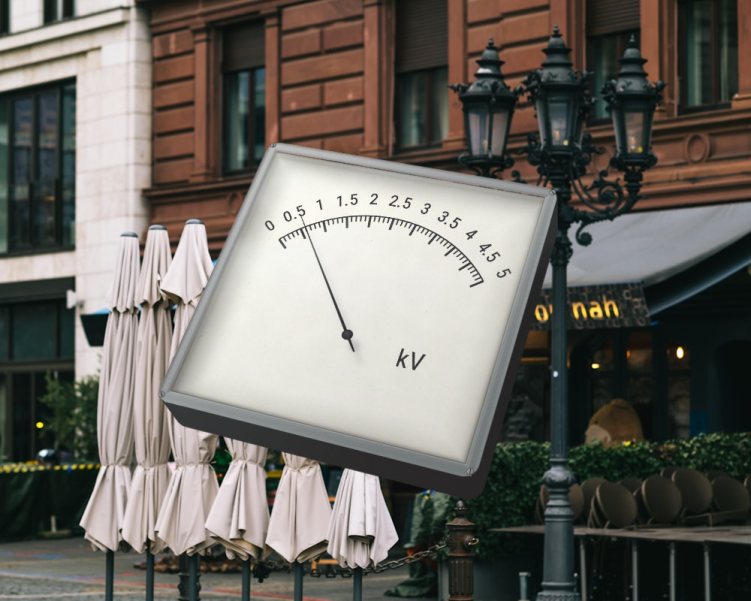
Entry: 0.6
